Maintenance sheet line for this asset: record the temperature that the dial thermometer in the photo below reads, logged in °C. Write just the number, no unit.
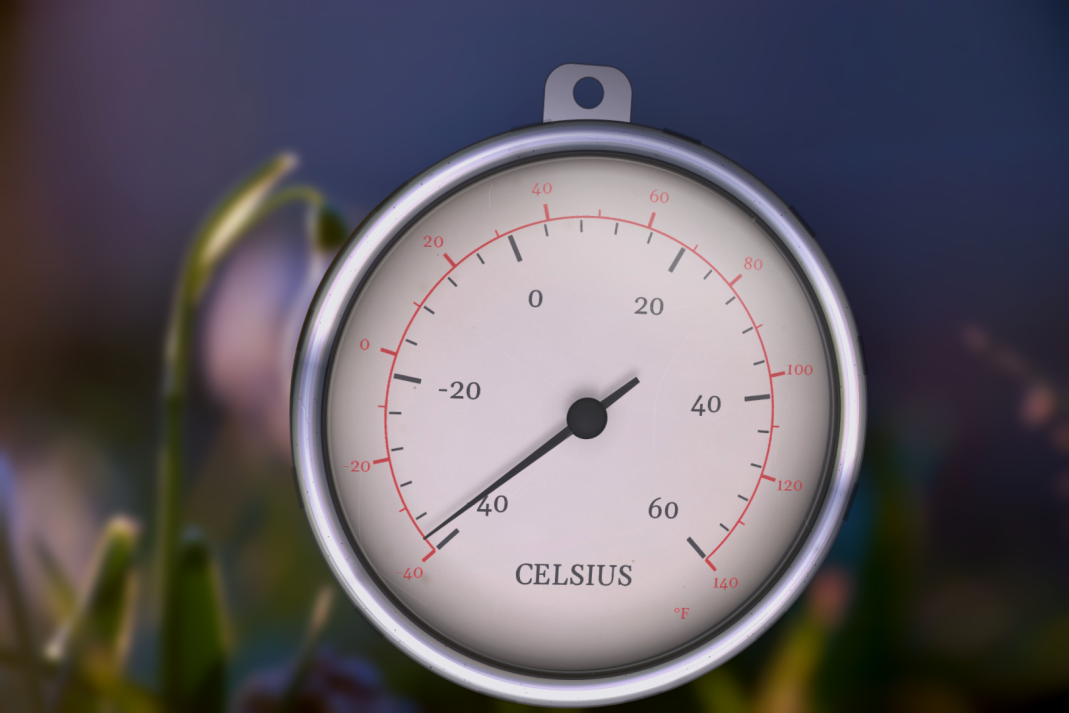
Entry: -38
